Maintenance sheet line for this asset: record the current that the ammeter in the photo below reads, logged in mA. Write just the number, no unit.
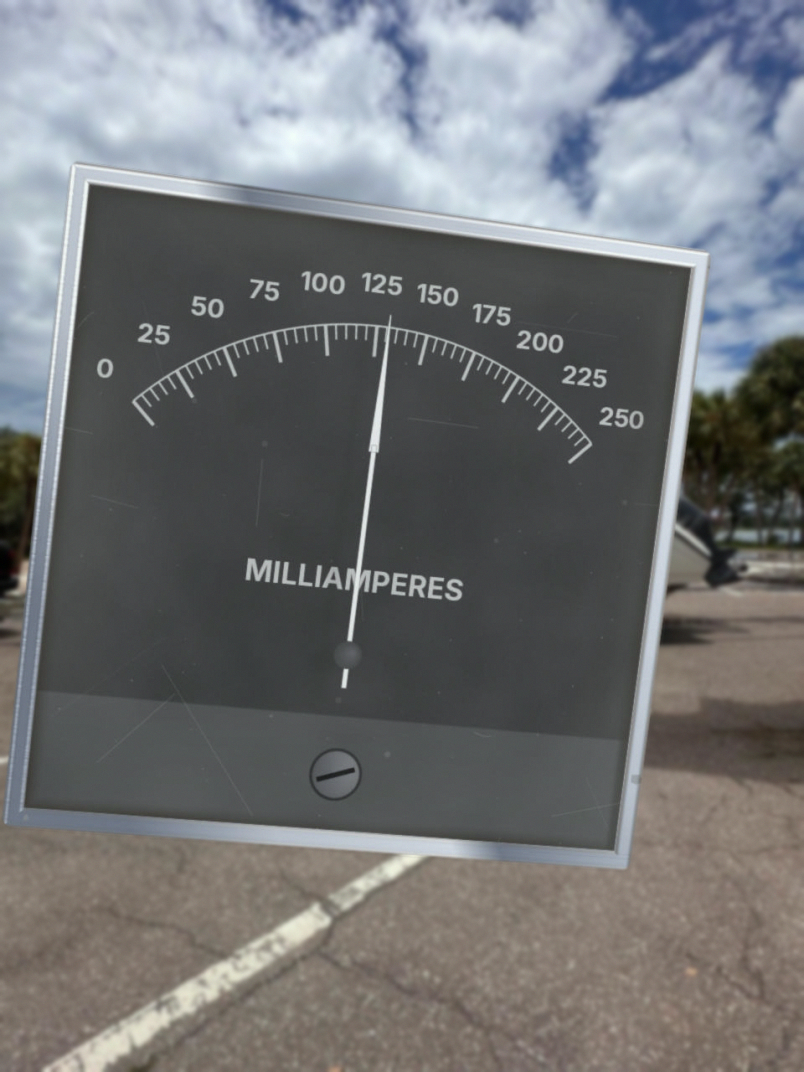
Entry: 130
